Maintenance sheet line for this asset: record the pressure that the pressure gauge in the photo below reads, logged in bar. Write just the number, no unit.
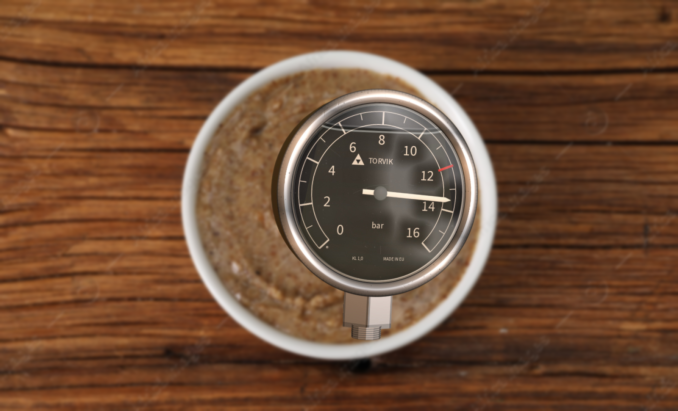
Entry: 13.5
